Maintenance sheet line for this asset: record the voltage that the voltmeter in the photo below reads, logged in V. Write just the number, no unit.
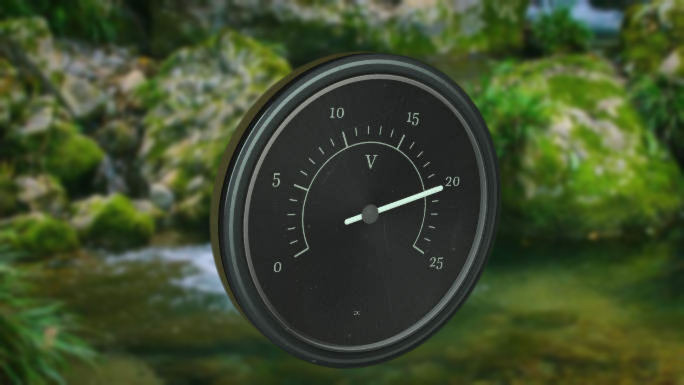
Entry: 20
